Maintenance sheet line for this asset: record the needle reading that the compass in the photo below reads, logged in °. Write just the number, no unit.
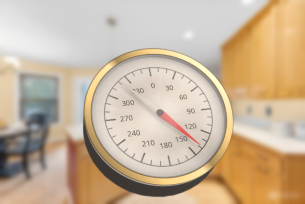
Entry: 140
